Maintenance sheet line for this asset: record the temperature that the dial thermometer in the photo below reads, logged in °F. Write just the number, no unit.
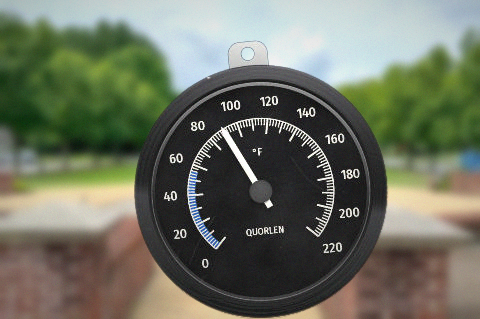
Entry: 90
